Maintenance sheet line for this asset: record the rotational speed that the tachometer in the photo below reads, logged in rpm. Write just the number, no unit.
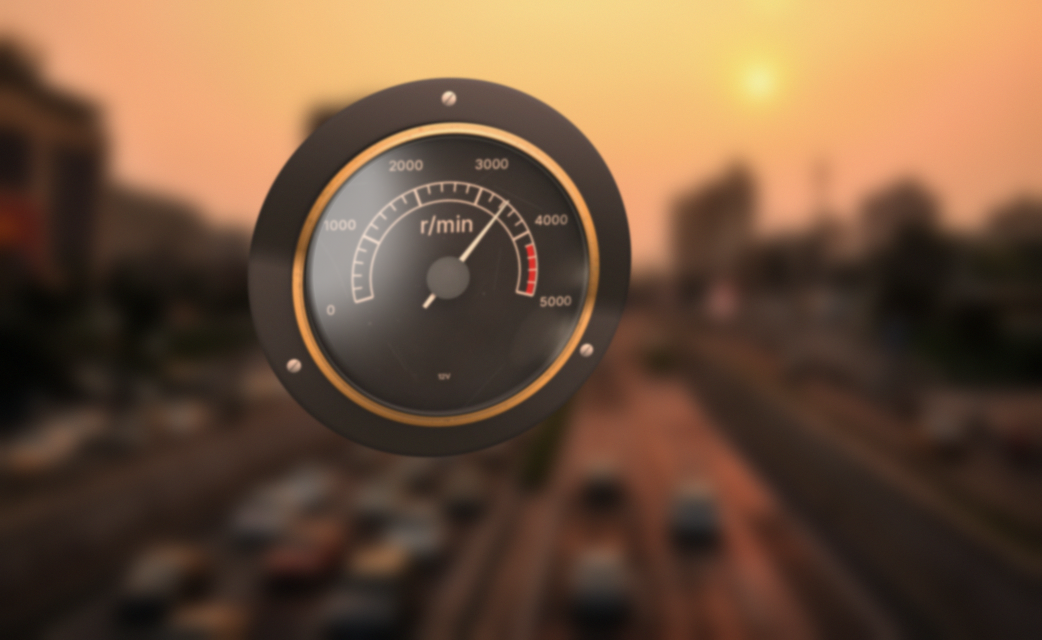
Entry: 3400
